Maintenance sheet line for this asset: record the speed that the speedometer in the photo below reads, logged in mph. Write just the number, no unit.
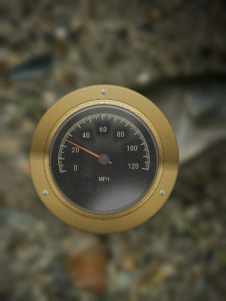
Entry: 25
